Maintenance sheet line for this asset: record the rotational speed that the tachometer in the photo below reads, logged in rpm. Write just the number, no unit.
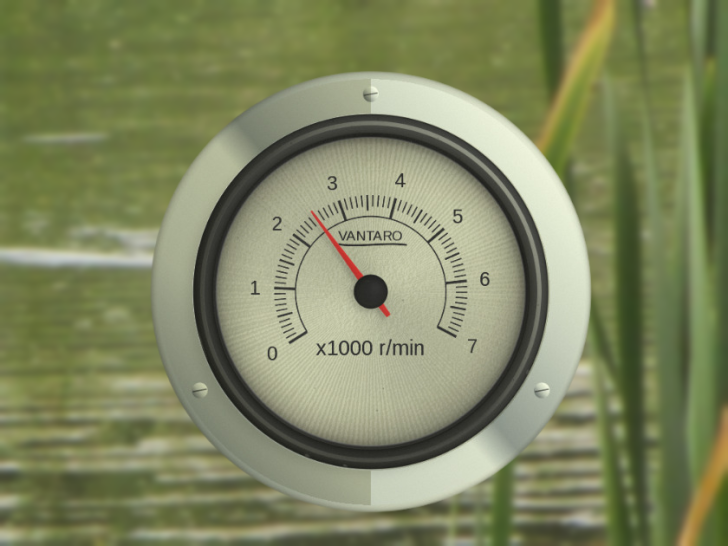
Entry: 2500
